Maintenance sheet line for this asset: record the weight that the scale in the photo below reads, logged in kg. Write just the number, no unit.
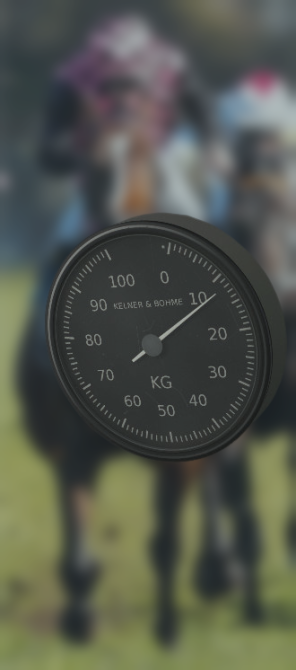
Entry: 12
